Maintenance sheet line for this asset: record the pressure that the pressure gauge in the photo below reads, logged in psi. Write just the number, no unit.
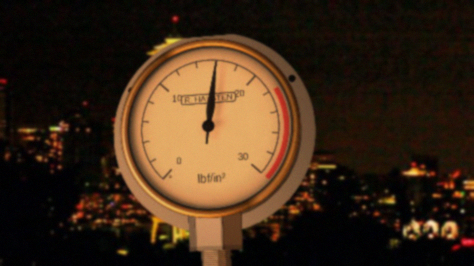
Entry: 16
